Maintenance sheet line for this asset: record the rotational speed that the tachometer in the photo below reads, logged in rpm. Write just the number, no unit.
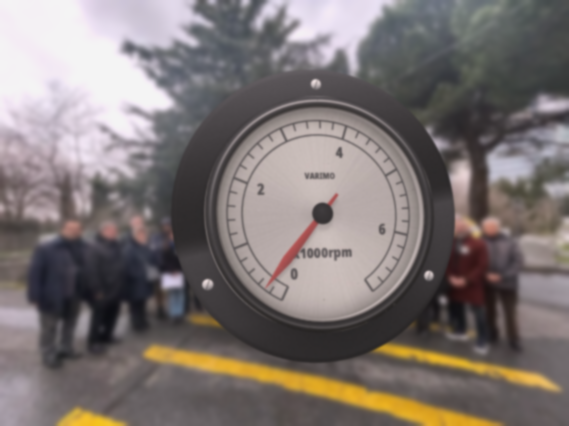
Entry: 300
